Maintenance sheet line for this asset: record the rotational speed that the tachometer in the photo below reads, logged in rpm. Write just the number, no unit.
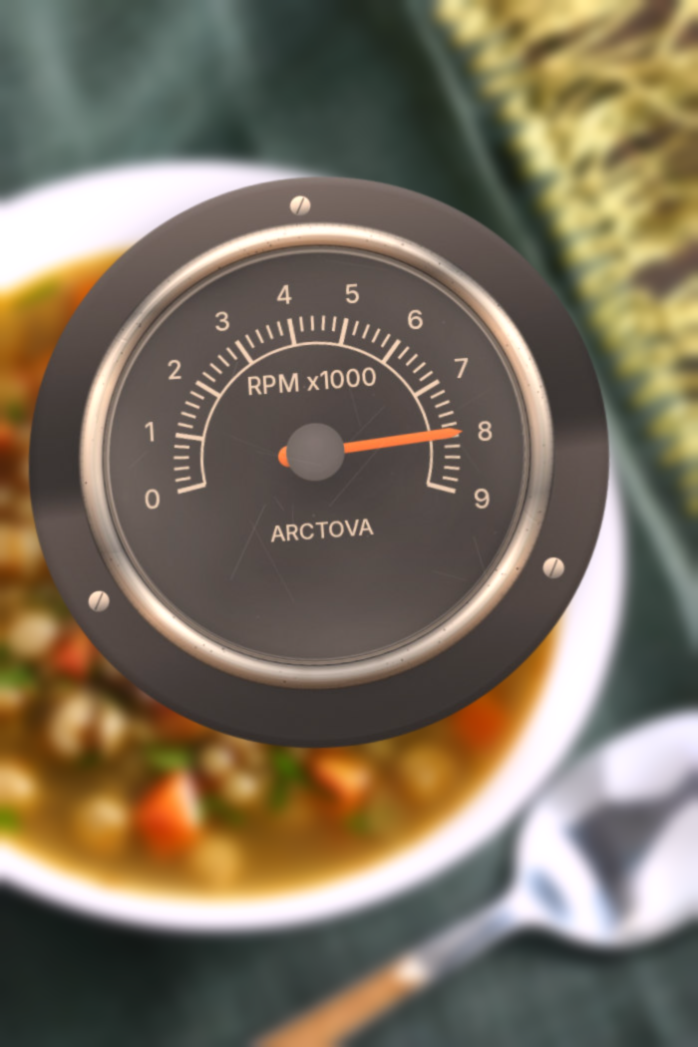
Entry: 8000
